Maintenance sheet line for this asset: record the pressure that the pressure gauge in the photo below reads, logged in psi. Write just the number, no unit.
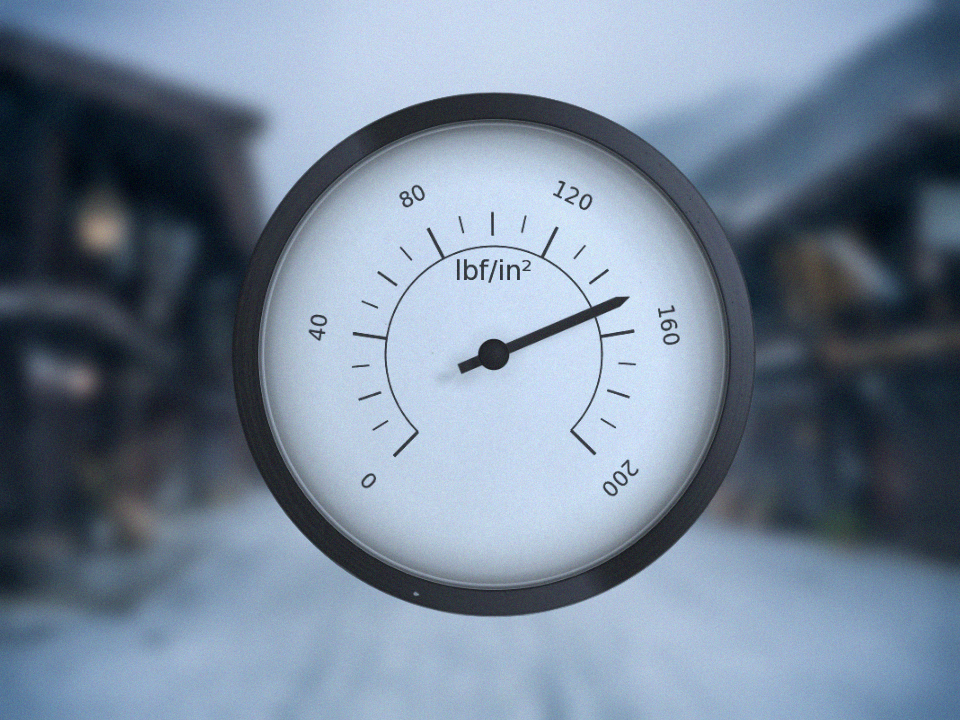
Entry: 150
